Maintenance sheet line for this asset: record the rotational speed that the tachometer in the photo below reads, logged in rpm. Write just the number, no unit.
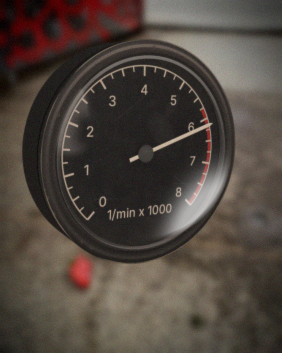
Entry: 6125
